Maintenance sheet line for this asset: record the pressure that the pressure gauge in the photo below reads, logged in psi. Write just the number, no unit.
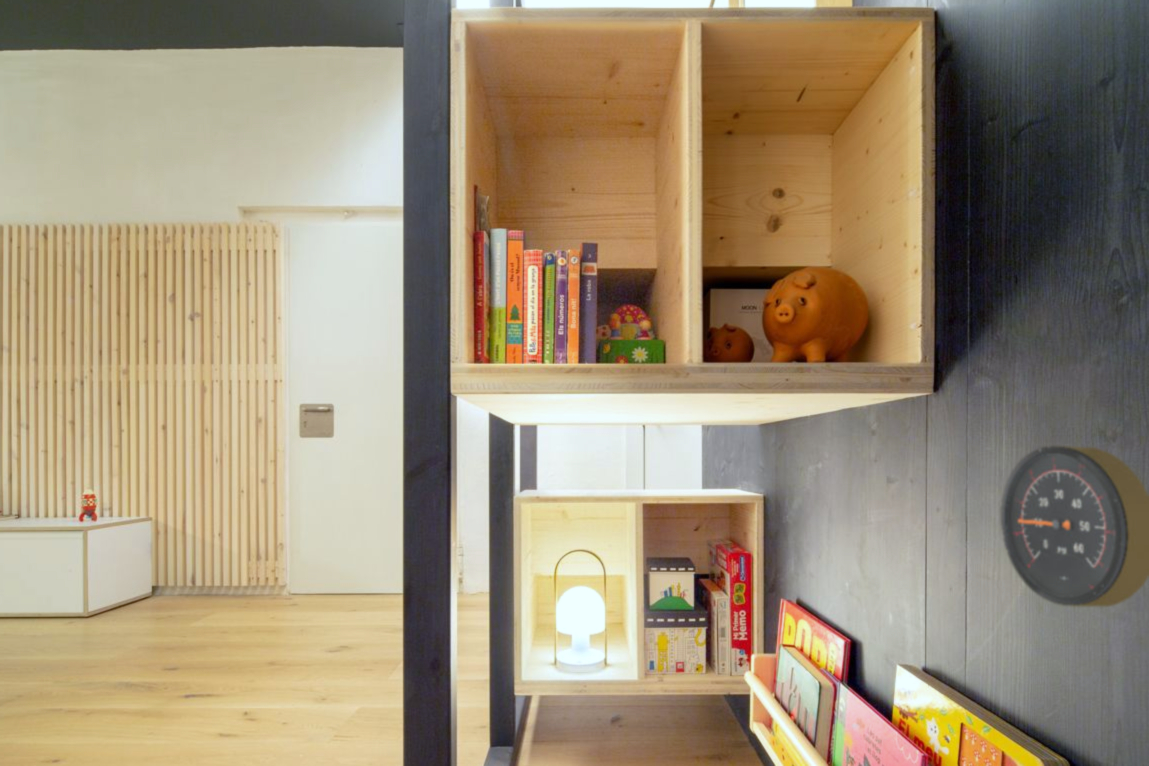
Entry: 10
